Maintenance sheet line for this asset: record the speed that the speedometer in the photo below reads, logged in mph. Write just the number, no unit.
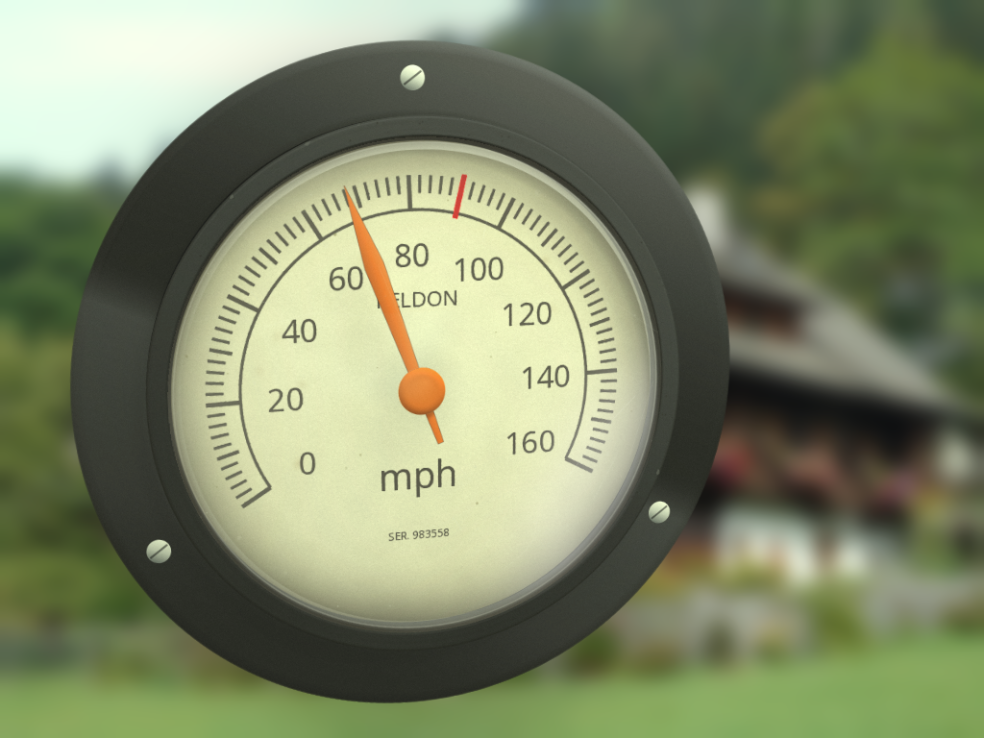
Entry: 68
